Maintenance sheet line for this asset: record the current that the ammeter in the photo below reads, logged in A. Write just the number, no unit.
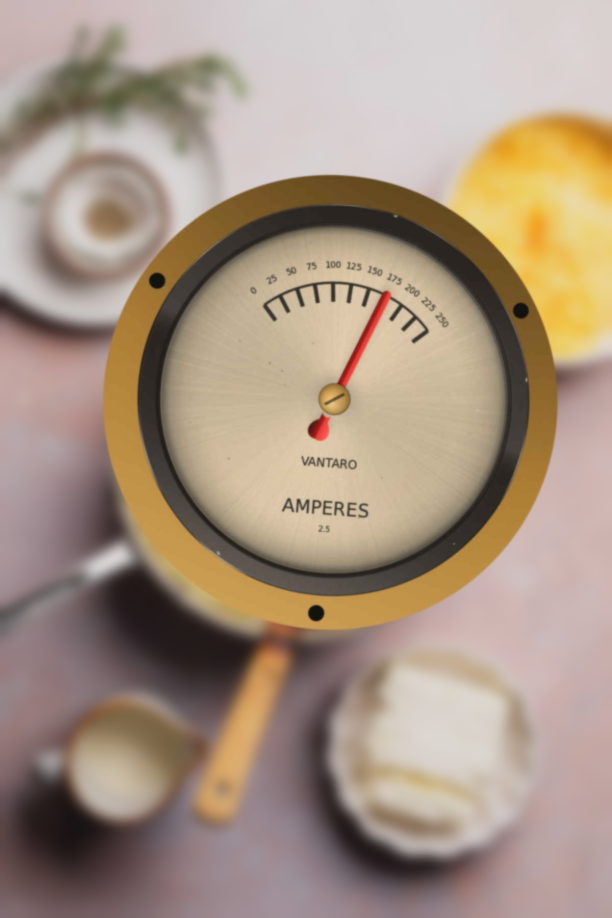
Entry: 175
